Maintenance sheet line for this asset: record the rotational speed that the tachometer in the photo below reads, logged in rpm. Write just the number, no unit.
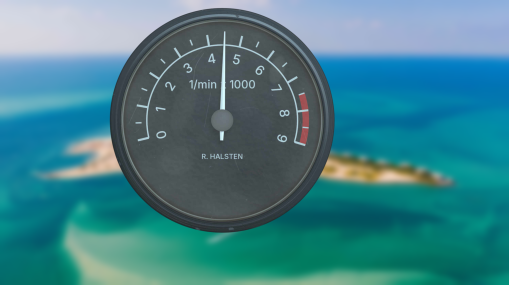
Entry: 4500
